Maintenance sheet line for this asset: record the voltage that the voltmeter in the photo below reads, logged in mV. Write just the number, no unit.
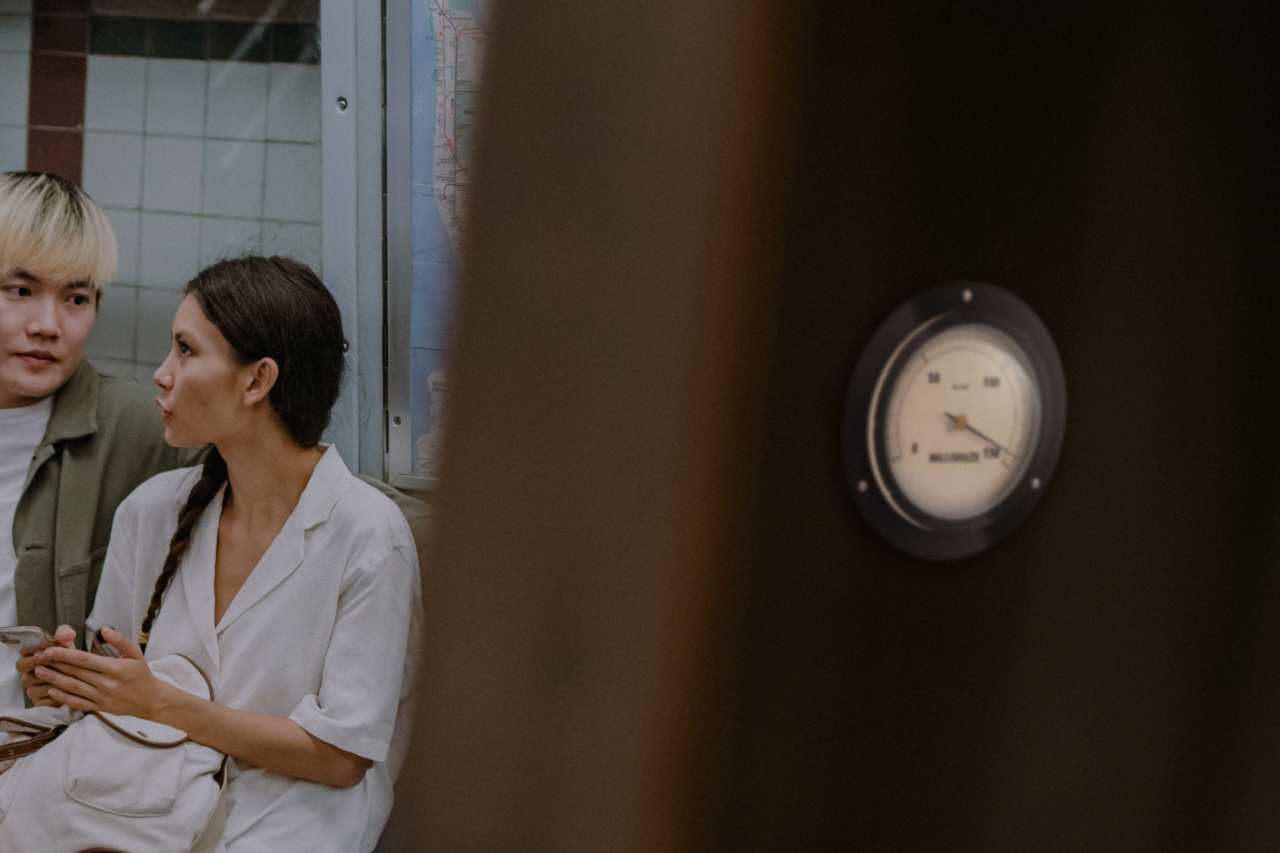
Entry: 145
